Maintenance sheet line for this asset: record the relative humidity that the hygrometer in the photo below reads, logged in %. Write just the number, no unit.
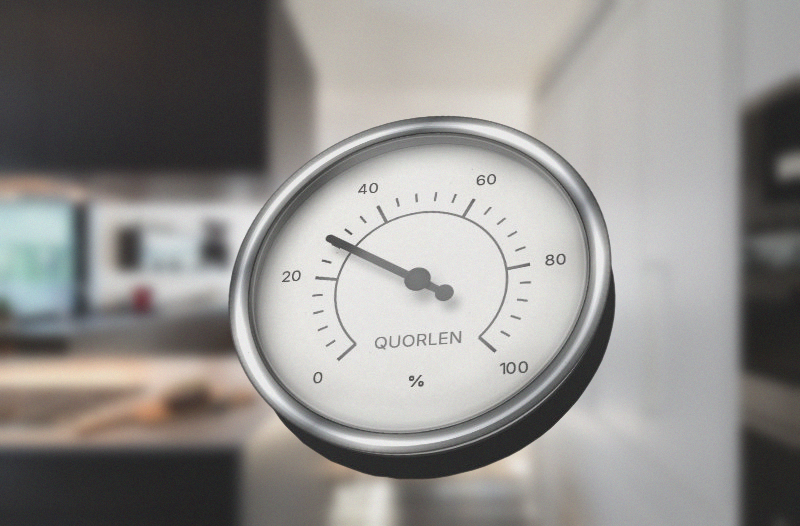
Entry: 28
